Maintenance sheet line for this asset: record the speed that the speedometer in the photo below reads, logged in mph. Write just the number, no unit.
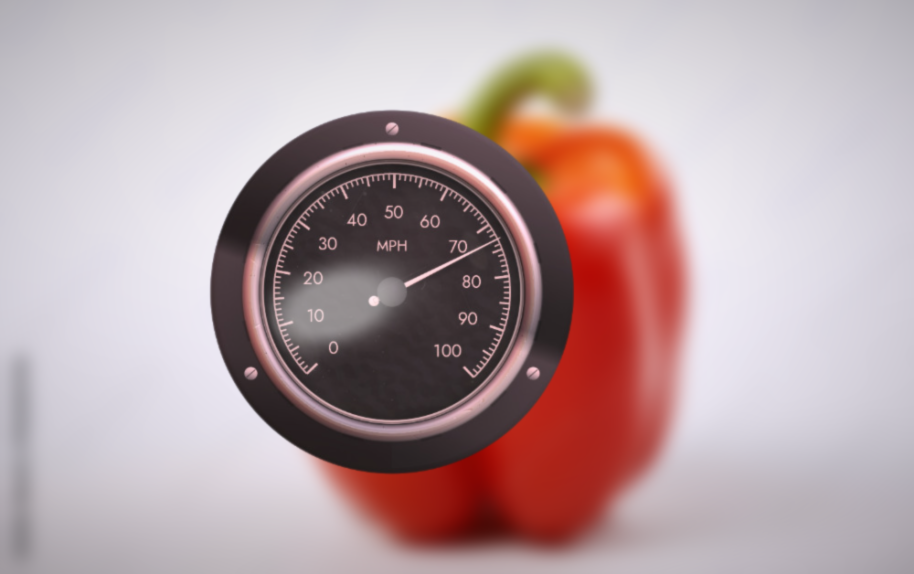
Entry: 73
